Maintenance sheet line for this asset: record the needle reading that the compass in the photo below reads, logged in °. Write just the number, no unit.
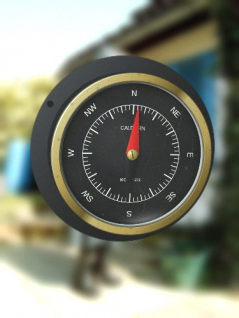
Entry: 5
